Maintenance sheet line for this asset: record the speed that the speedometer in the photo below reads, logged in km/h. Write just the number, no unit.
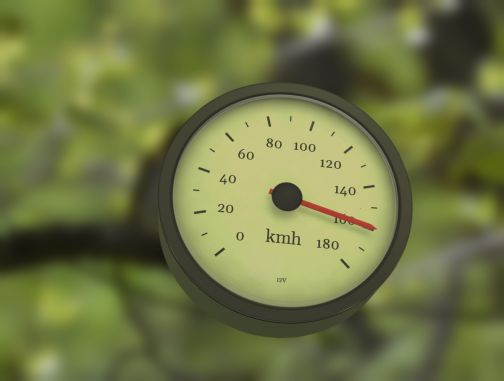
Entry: 160
